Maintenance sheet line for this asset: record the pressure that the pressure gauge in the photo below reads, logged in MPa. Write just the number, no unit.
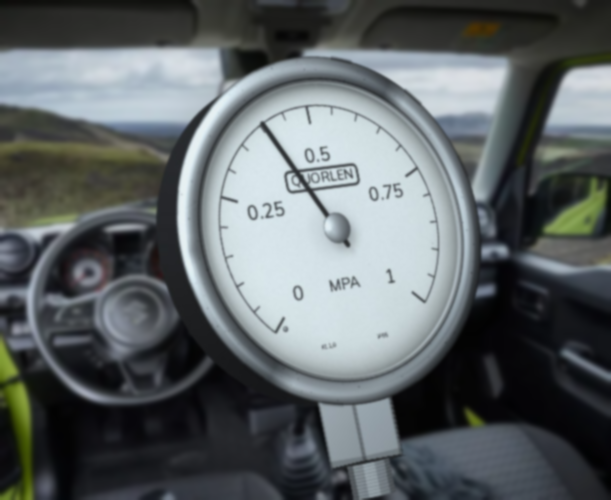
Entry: 0.4
